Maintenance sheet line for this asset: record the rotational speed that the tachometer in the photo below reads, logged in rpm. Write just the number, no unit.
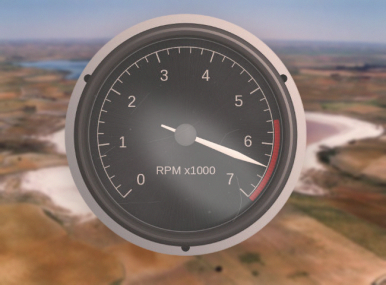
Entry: 6400
